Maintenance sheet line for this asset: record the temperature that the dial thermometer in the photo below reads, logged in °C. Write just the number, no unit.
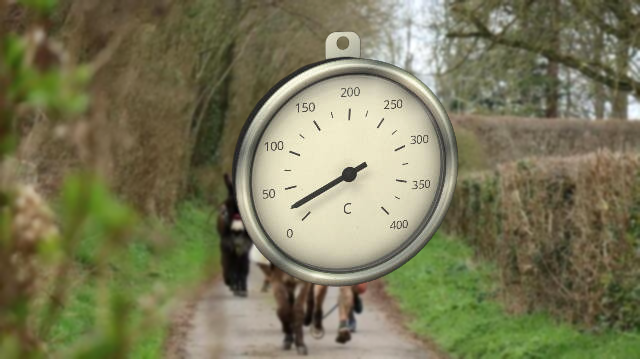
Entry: 25
